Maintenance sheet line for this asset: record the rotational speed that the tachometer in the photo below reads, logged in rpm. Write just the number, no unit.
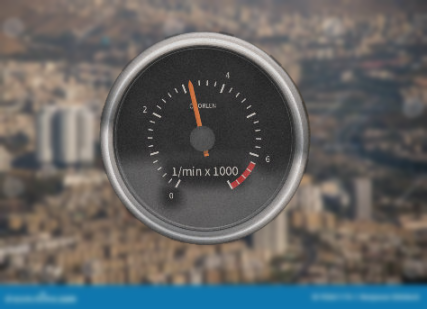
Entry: 3200
